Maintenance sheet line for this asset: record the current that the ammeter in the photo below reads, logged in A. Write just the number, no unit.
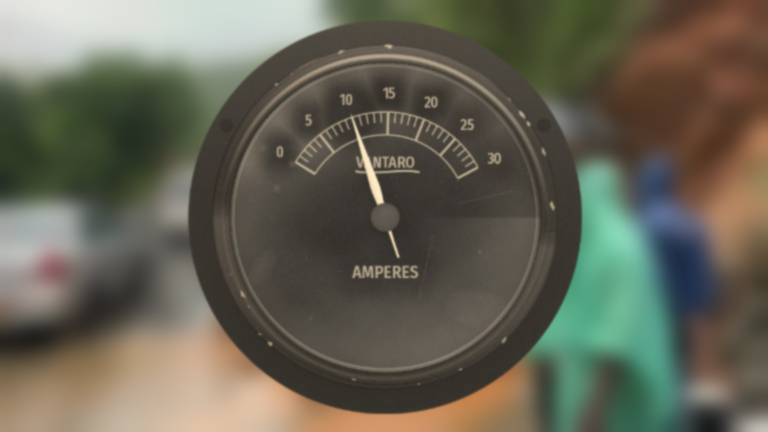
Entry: 10
